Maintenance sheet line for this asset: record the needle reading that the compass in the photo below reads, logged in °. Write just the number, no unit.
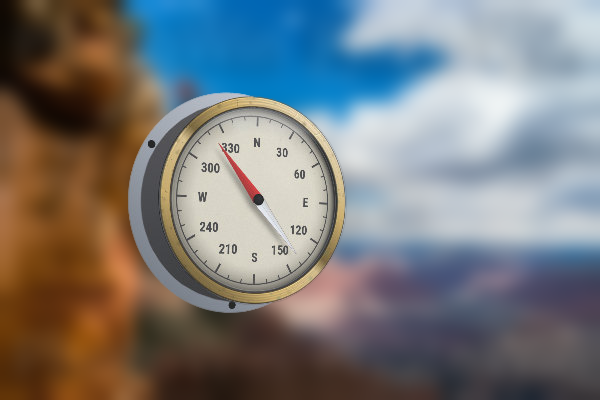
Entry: 320
